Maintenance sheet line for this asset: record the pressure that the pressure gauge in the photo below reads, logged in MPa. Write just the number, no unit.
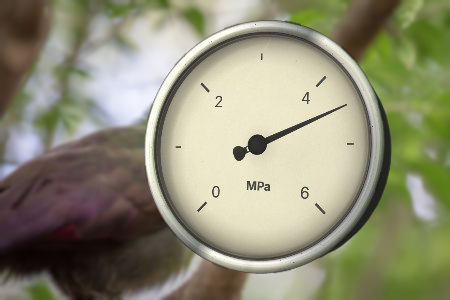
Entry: 4.5
